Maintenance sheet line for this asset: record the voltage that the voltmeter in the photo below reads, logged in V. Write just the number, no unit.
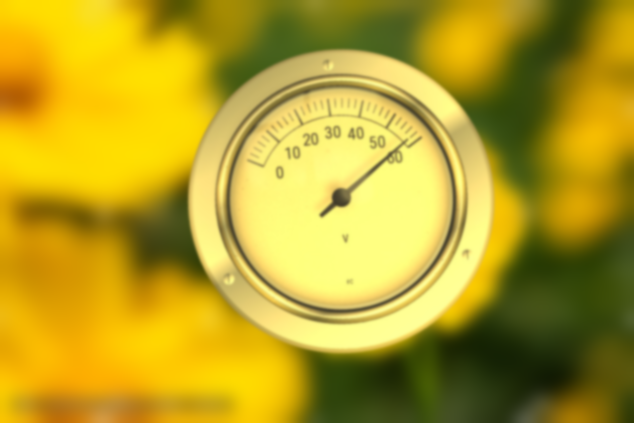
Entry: 58
